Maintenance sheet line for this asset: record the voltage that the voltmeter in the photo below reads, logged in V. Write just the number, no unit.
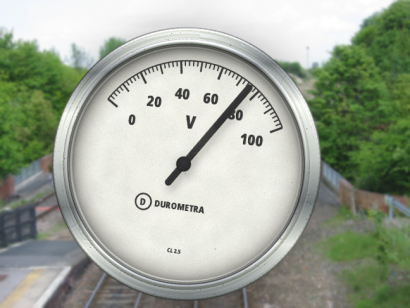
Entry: 76
